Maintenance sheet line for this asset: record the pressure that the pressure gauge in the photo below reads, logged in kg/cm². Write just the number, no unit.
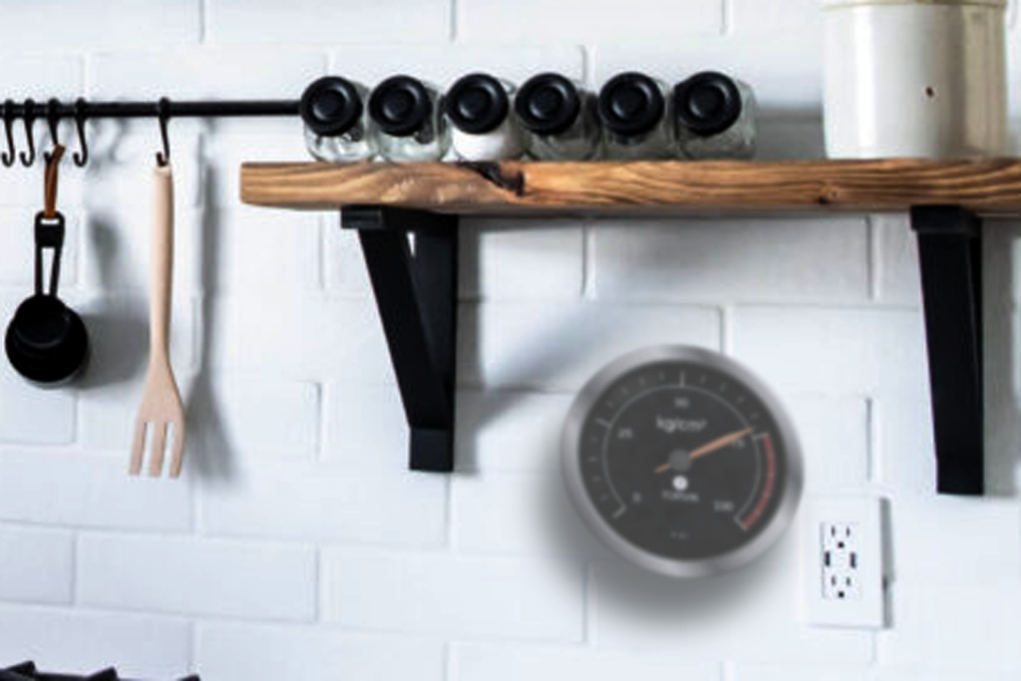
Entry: 72.5
